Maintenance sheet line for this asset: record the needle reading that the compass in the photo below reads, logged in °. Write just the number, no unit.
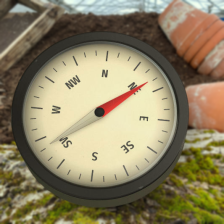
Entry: 50
